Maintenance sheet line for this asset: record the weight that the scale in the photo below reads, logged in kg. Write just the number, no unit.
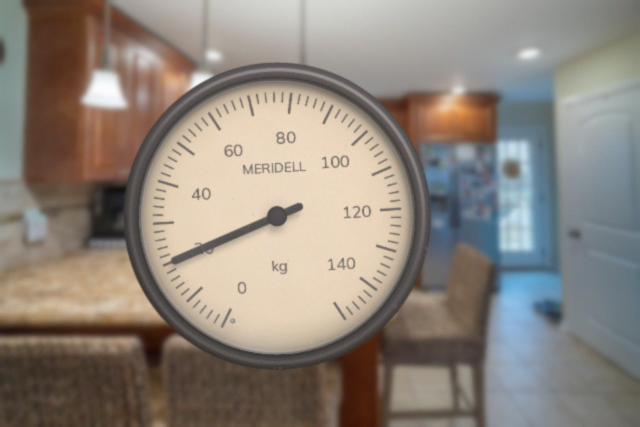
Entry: 20
